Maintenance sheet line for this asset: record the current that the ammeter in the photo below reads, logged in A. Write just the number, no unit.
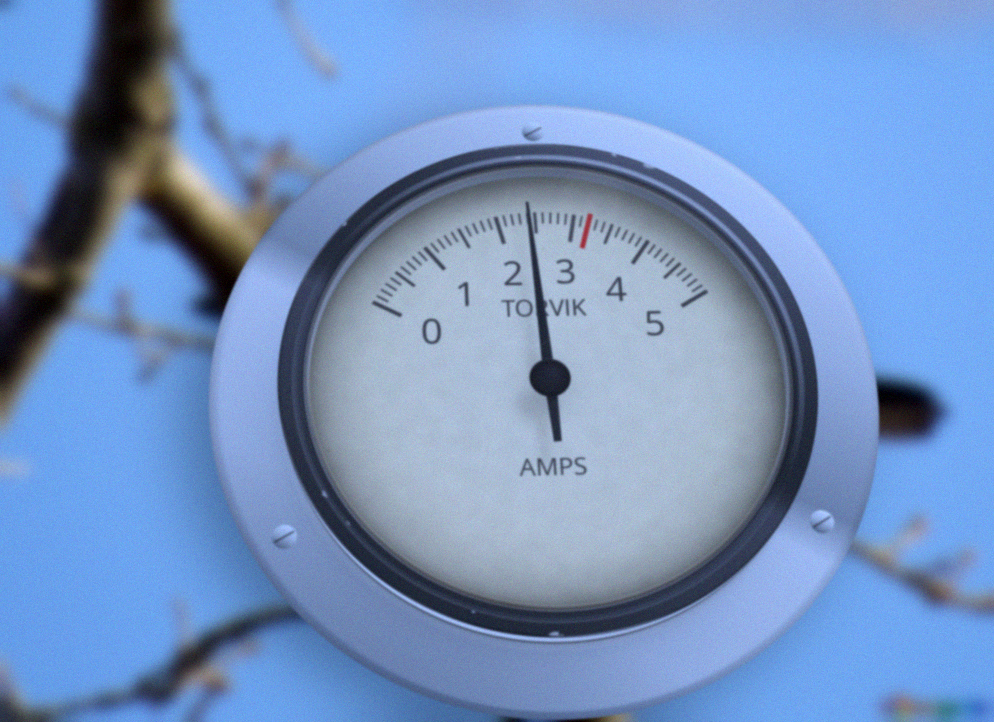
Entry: 2.4
